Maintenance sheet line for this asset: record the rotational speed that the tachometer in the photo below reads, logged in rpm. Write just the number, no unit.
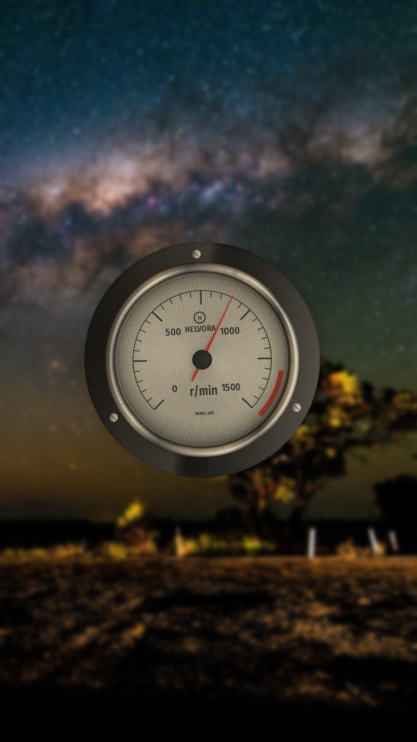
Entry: 900
